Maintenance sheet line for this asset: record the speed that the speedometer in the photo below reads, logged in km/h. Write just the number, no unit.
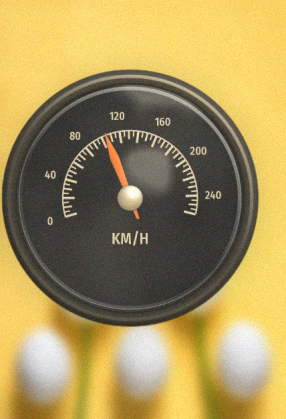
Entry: 105
